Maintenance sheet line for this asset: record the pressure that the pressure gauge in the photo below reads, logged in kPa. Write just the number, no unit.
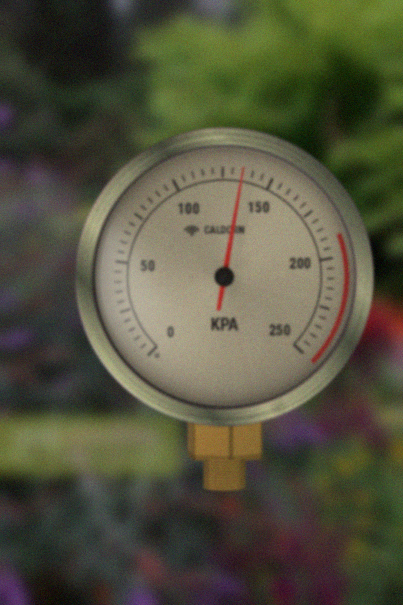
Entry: 135
